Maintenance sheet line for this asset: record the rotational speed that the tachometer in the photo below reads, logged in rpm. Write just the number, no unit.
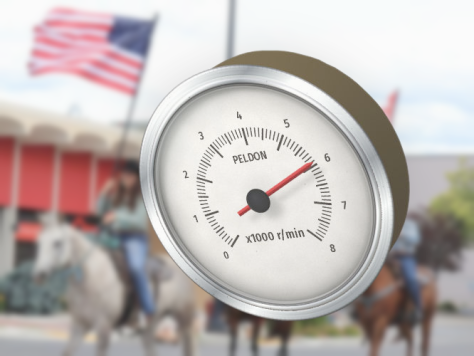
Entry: 5900
